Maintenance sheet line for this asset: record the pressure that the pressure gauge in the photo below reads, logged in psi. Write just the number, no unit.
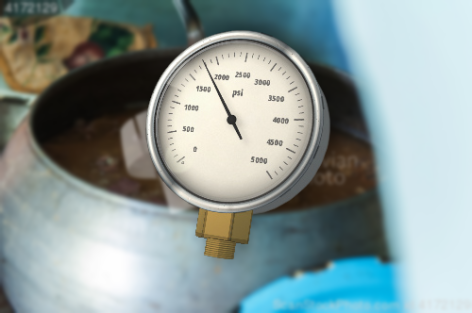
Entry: 1800
